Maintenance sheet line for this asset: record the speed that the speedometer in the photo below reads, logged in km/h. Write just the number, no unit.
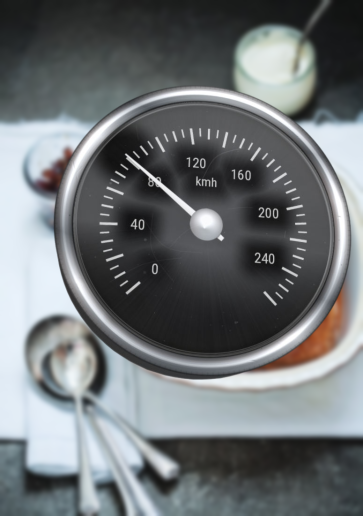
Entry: 80
